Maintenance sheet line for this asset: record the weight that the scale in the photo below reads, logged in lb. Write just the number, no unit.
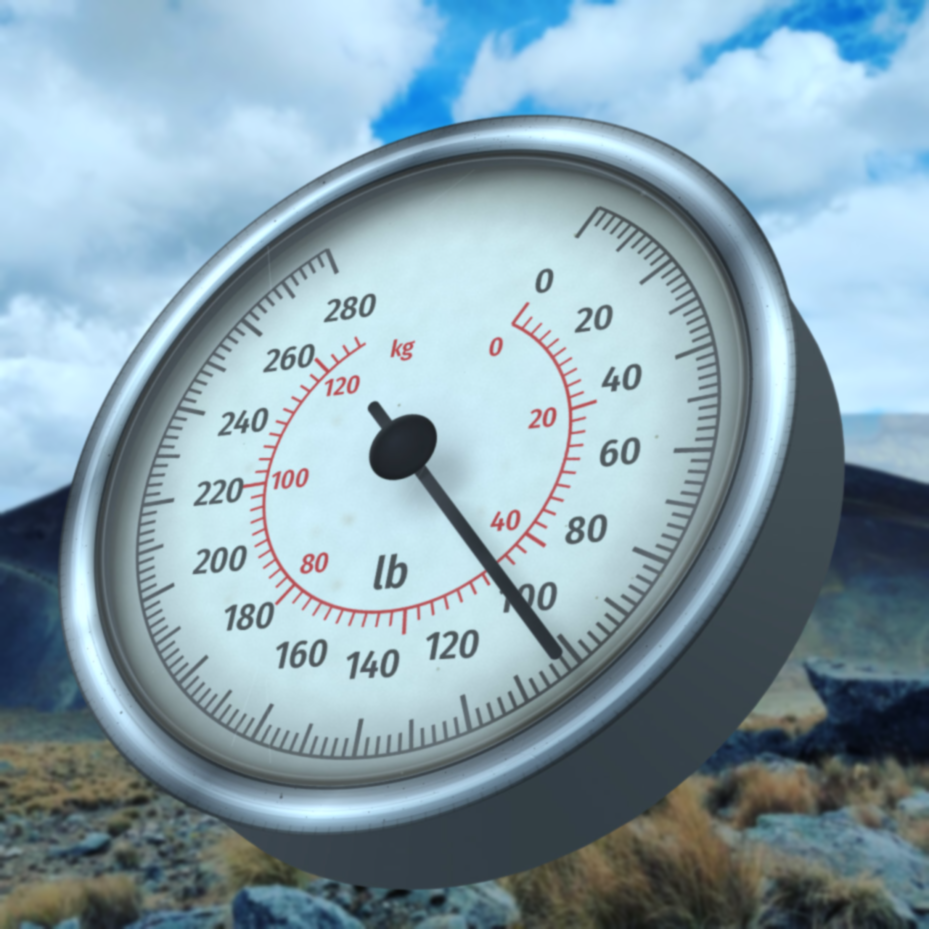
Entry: 102
